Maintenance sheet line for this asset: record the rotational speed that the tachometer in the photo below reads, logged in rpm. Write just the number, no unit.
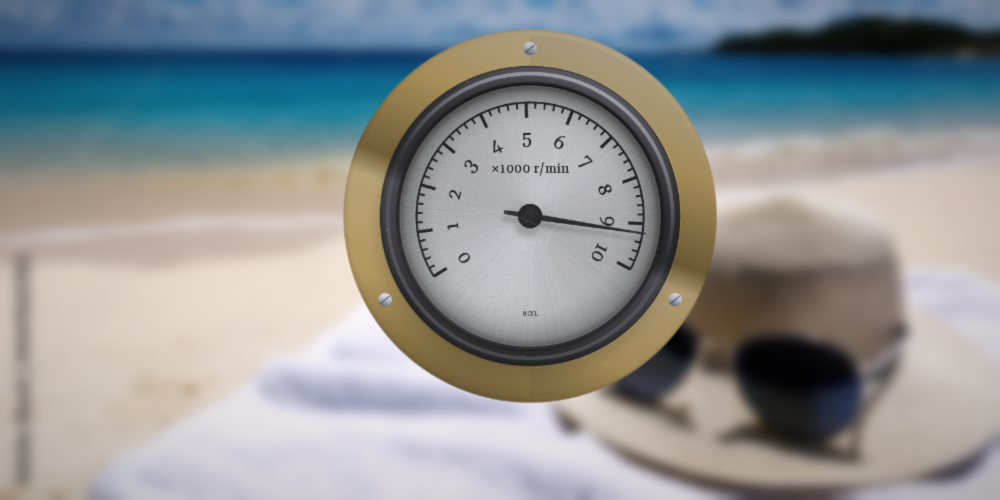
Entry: 9200
